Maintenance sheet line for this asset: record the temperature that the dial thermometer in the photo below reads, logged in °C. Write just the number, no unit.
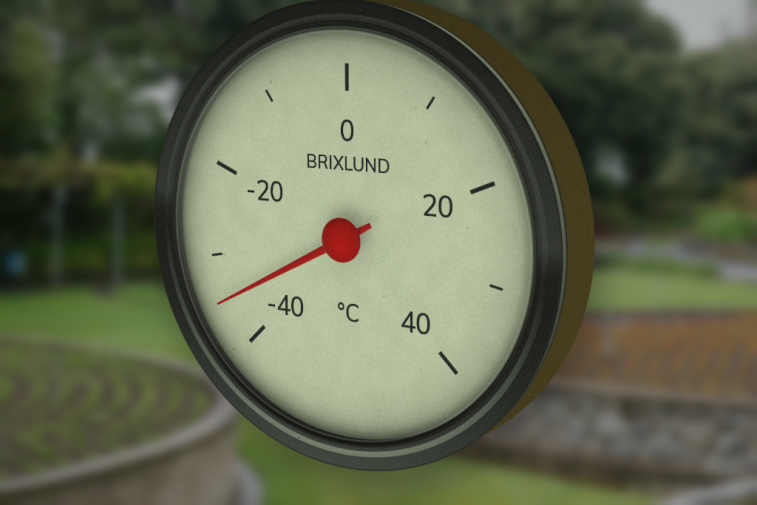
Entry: -35
